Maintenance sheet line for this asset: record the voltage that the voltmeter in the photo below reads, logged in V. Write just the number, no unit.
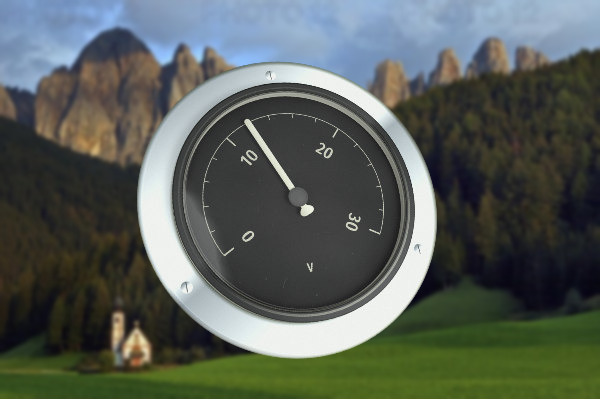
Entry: 12
